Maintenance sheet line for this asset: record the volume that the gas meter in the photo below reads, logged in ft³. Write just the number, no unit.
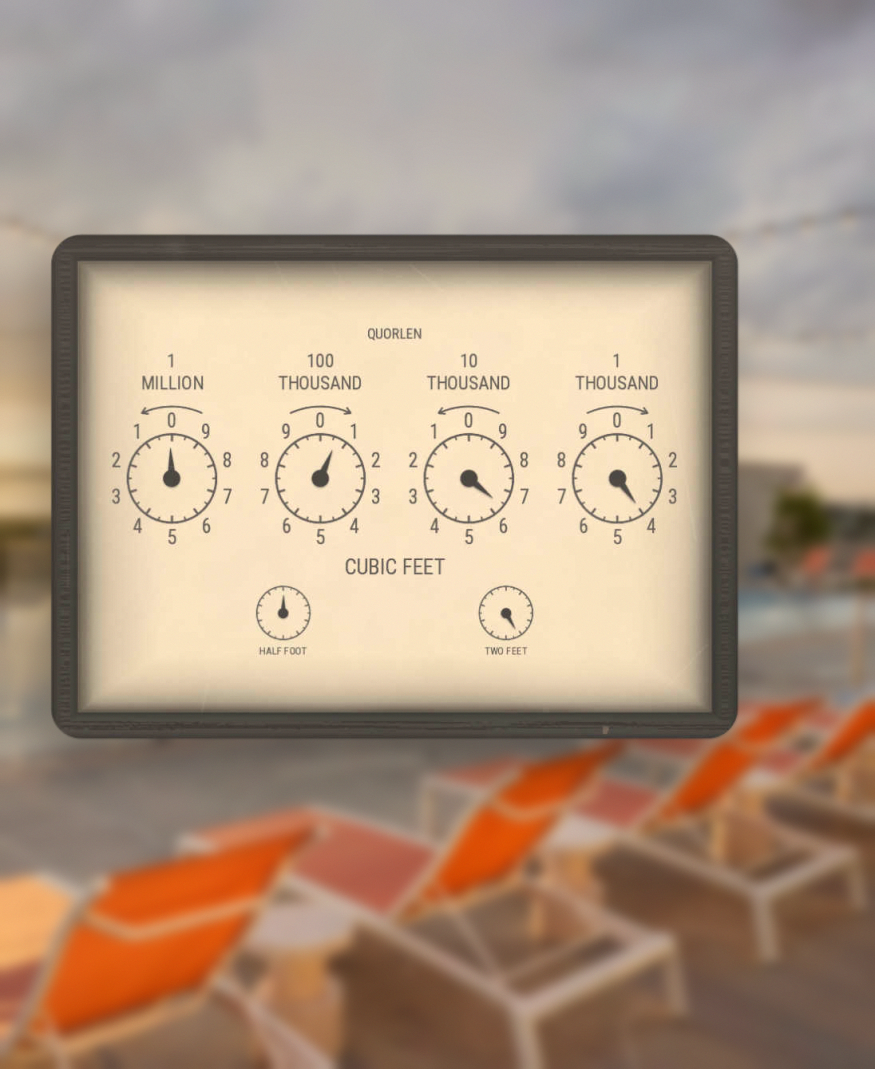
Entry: 6400
